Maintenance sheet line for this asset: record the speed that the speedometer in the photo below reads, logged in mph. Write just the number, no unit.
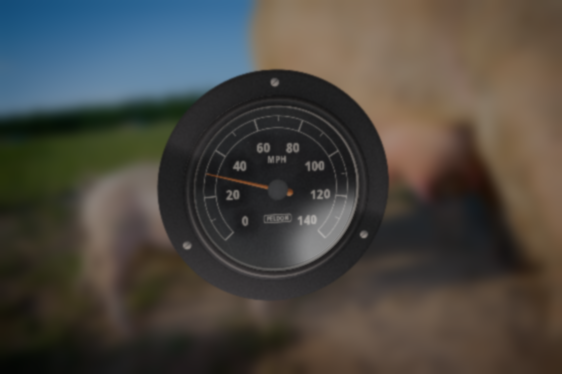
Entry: 30
